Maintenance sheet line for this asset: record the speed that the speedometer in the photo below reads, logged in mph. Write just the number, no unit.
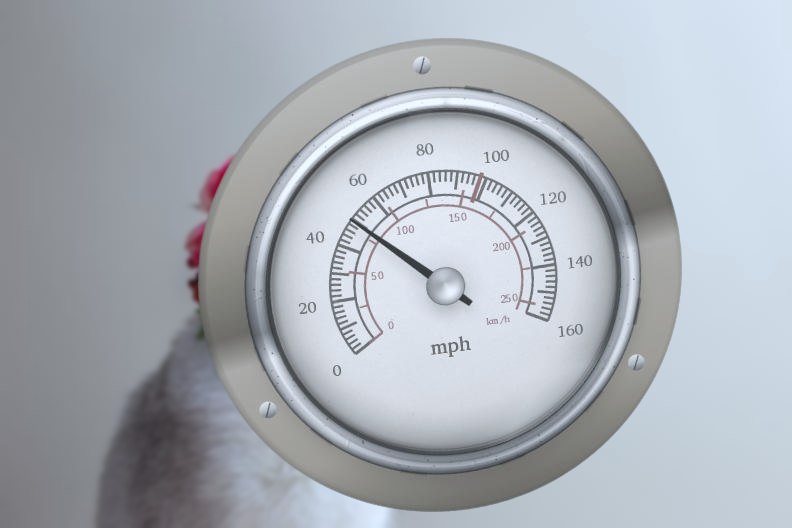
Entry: 50
